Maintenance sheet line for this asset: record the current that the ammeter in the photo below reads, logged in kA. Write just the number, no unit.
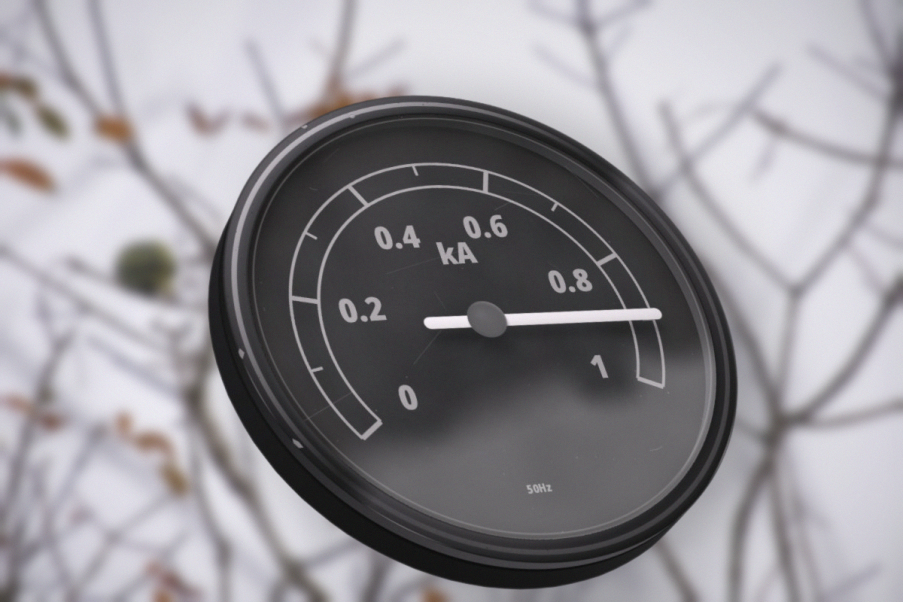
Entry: 0.9
